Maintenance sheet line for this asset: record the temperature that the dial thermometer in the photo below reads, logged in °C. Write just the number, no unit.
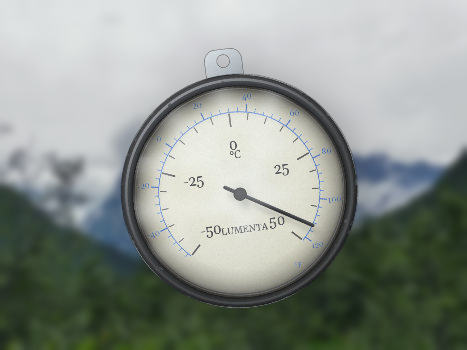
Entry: 45
